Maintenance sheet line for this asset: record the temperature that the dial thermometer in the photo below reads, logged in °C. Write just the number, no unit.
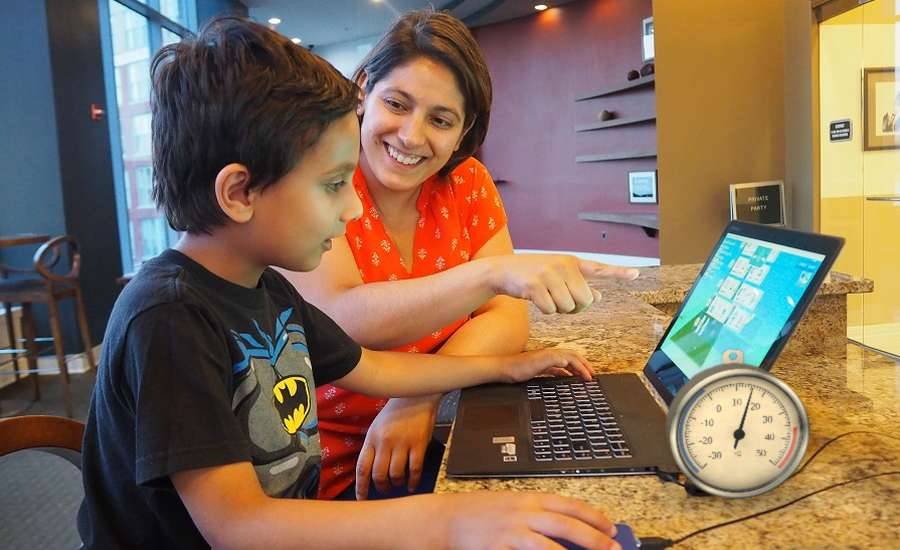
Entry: 15
